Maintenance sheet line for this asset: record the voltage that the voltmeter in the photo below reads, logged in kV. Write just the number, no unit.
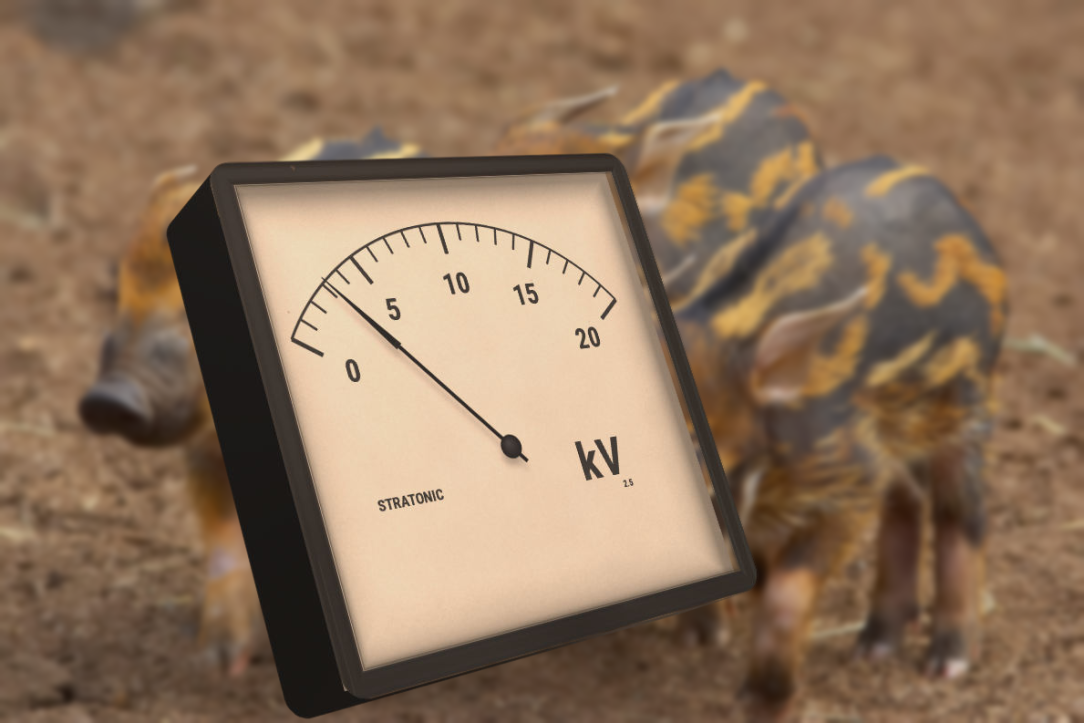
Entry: 3
